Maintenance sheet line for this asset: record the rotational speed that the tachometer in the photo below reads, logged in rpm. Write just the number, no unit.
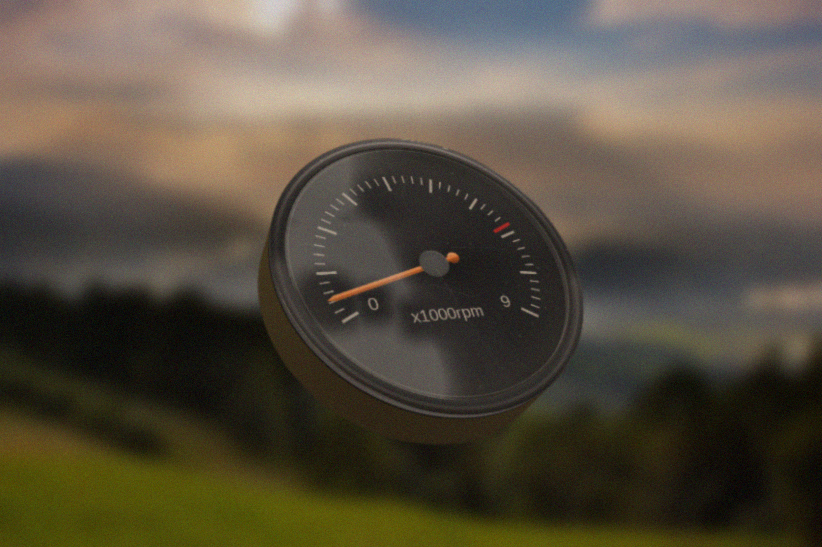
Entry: 400
